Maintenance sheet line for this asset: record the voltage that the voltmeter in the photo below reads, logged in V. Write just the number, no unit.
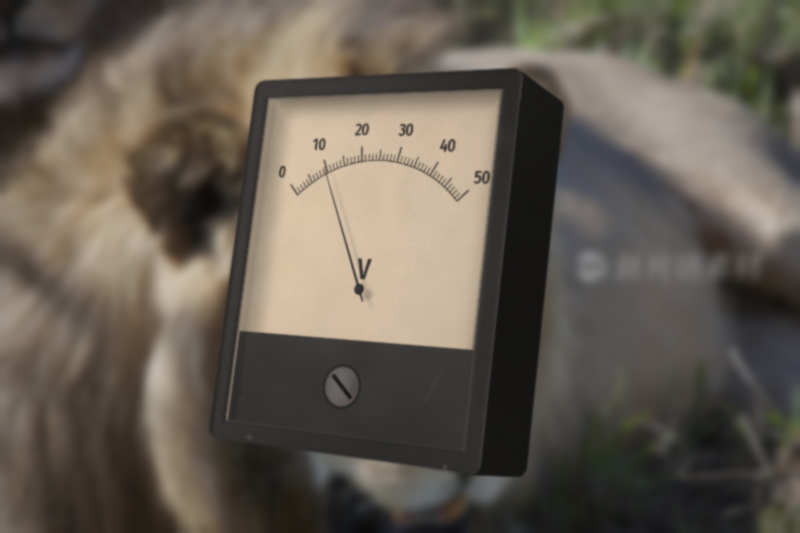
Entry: 10
